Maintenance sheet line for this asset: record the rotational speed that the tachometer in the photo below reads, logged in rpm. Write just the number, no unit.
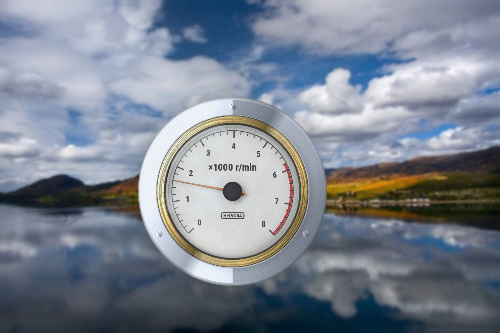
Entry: 1600
